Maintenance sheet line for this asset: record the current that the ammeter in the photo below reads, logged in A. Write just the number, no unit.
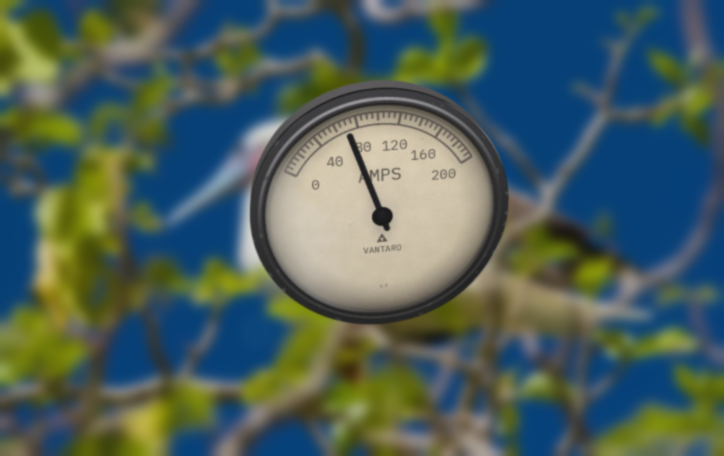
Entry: 70
